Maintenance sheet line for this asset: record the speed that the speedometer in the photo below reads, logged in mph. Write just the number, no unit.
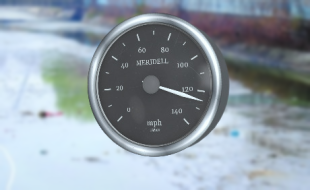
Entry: 125
